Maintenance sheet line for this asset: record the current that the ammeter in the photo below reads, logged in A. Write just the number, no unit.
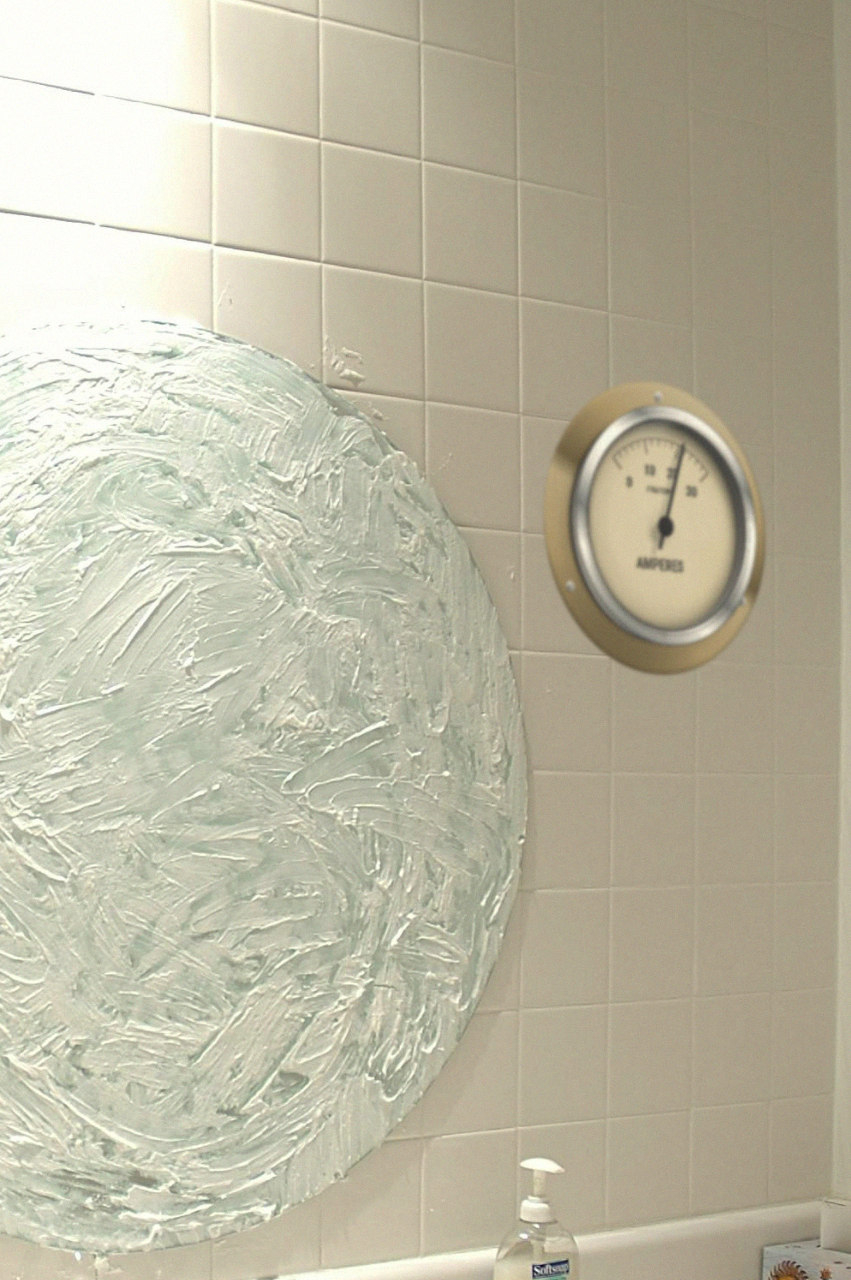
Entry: 20
